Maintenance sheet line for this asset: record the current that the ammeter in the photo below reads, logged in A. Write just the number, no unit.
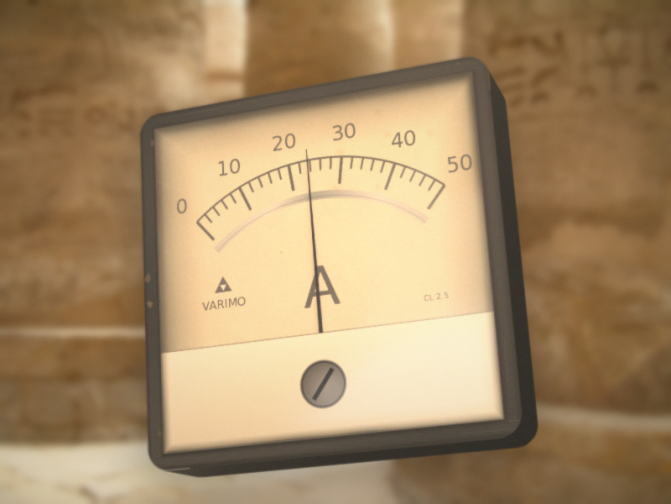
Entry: 24
